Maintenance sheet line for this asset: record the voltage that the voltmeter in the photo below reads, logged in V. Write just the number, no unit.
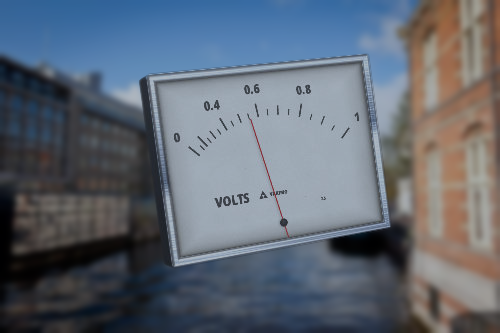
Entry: 0.55
